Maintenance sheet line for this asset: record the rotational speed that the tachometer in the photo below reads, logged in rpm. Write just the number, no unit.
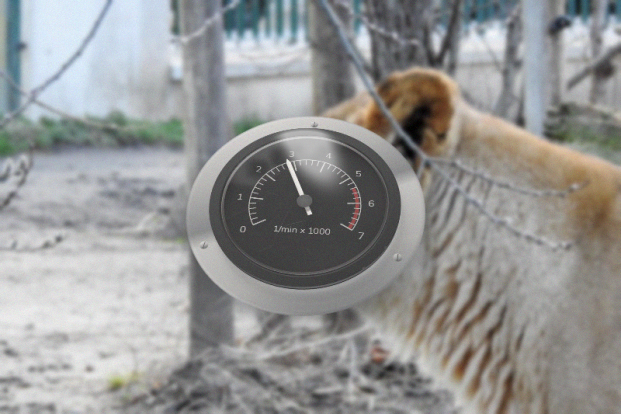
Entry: 2800
